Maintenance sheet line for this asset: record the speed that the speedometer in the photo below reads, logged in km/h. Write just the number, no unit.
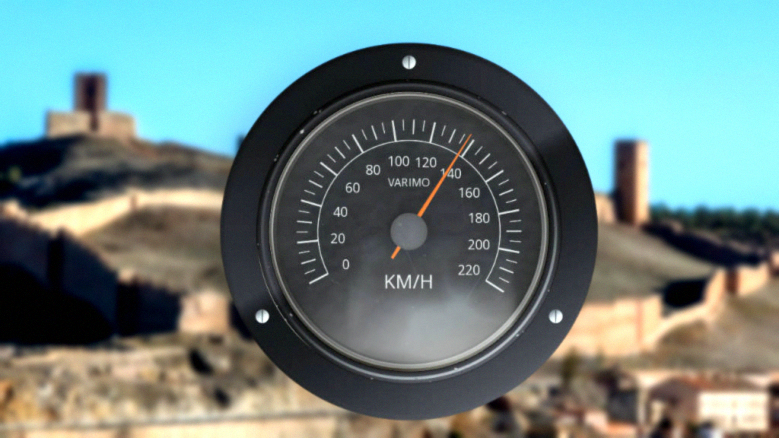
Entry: 137.5
